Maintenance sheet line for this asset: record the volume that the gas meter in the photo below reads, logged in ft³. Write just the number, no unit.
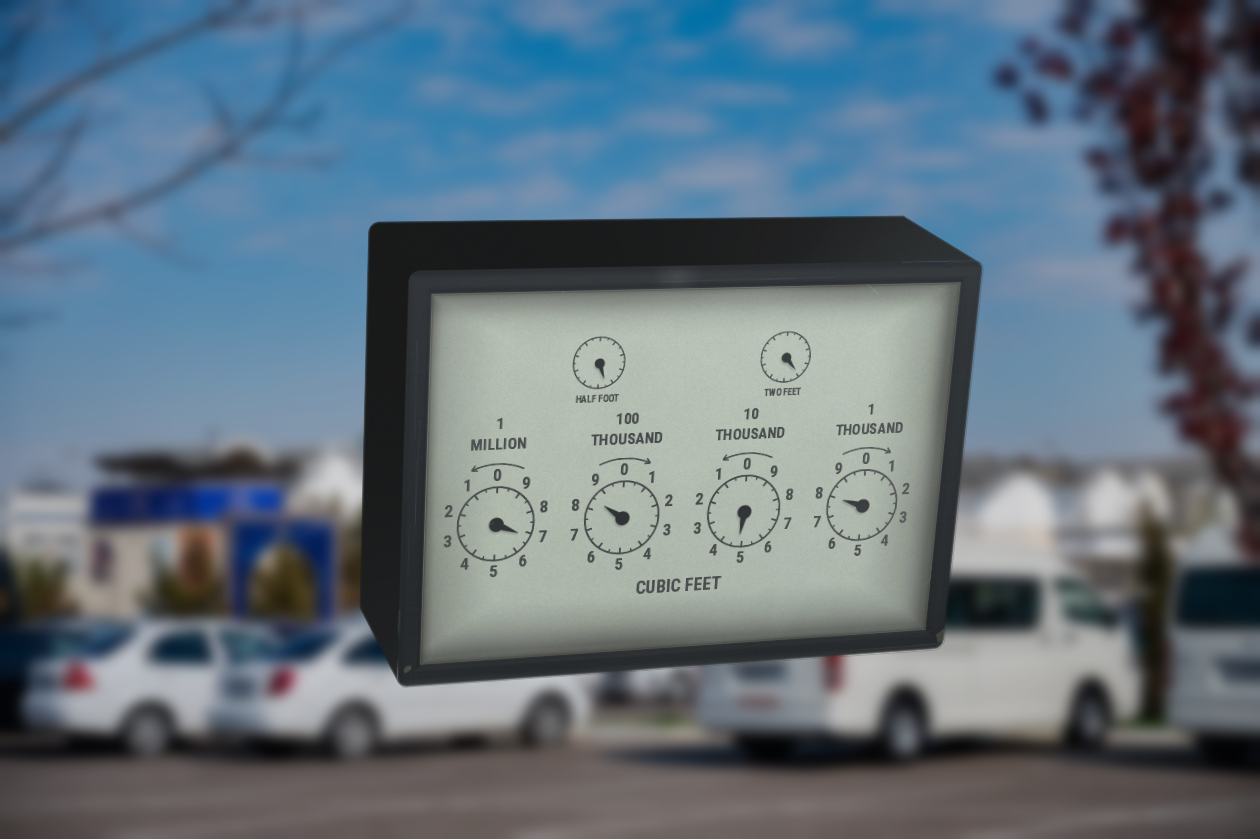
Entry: 684800
